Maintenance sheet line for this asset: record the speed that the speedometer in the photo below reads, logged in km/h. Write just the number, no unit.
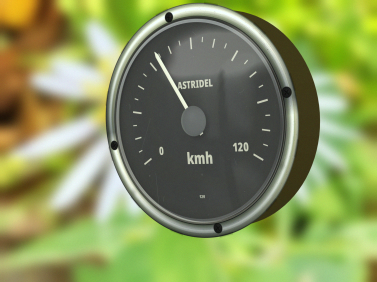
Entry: 45
